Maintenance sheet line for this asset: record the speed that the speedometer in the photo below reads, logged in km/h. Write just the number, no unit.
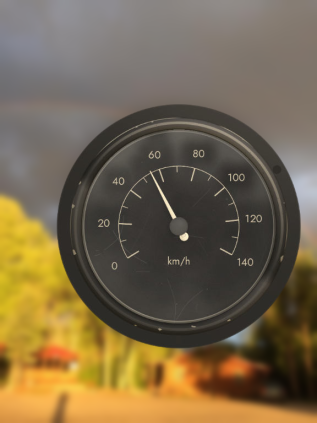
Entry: 55
